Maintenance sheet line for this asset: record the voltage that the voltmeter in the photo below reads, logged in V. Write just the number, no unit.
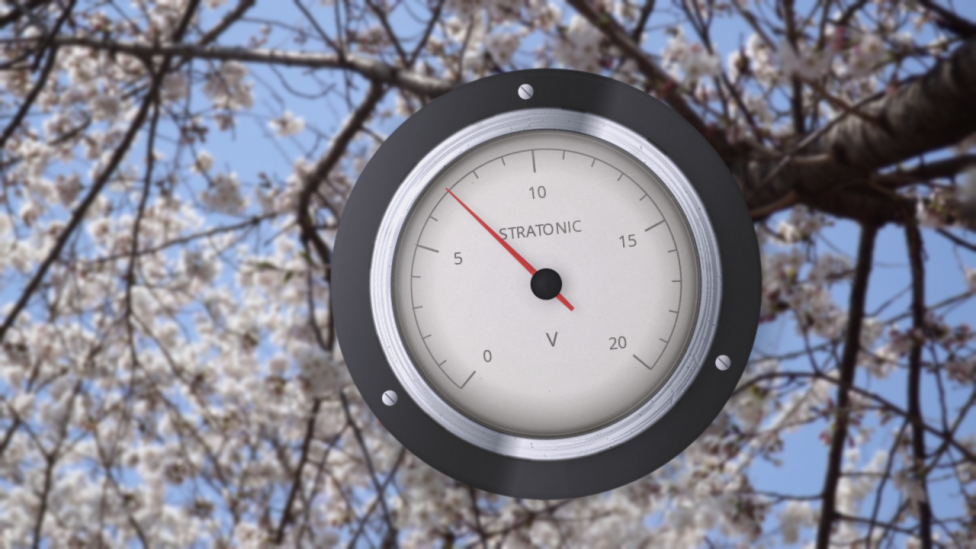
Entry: 7
